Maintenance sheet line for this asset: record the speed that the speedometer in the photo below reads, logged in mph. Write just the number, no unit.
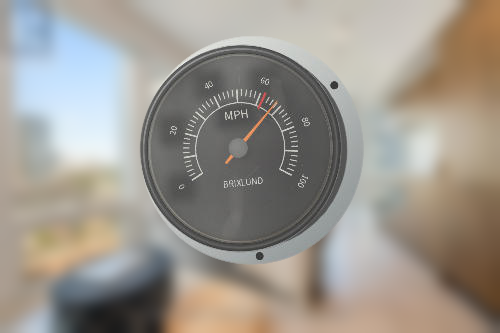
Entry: 68
